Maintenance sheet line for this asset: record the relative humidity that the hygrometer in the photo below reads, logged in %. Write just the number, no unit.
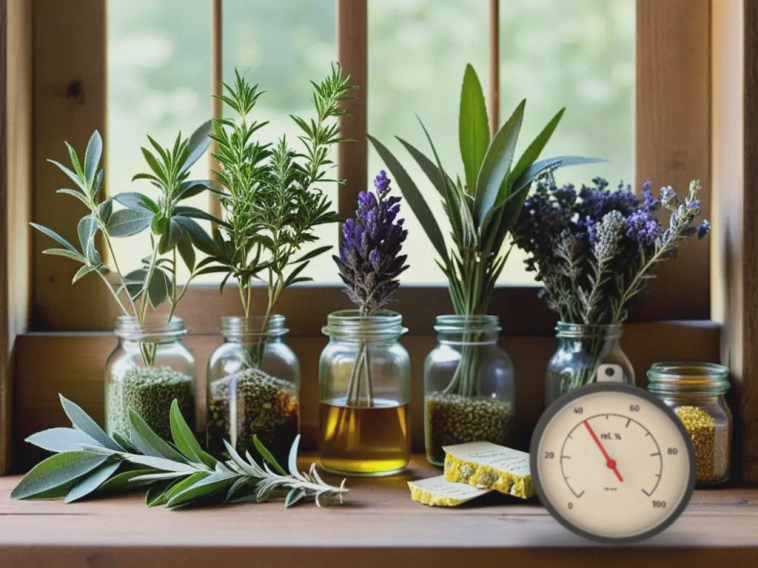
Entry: 40
